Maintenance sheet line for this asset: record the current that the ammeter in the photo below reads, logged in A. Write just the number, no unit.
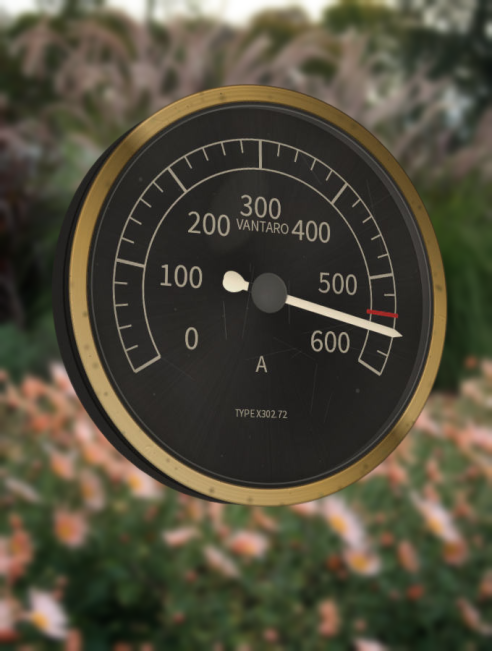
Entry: 560
